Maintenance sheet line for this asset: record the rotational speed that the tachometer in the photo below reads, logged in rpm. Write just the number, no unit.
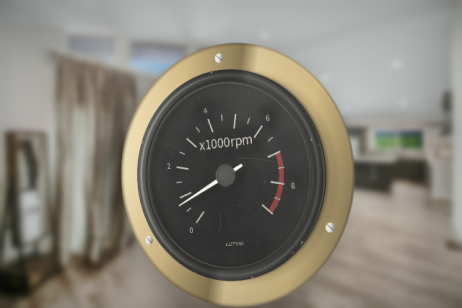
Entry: 750
